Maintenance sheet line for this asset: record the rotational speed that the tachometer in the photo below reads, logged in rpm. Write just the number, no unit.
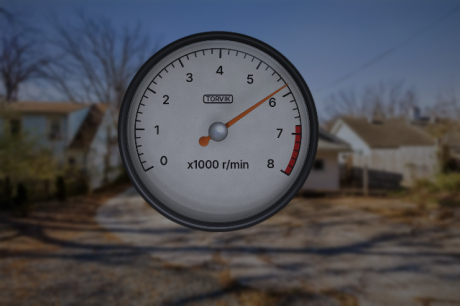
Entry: 5800
